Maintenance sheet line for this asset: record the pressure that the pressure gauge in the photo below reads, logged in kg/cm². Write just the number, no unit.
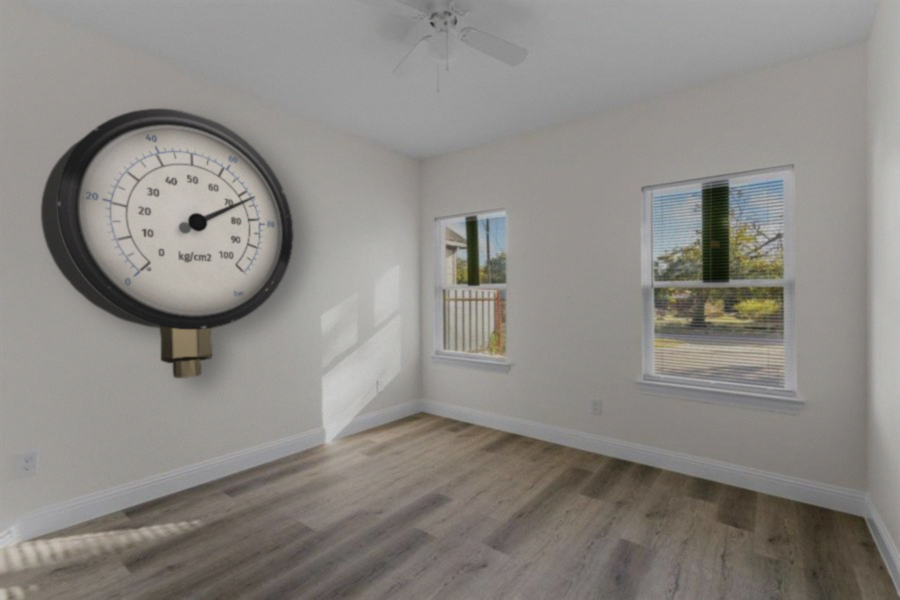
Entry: 72.5
